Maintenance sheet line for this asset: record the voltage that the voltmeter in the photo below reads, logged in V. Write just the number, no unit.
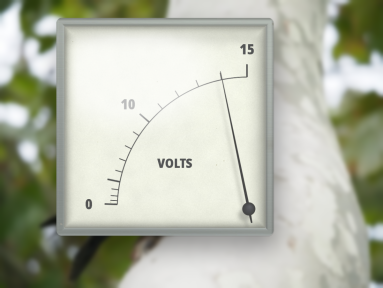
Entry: 14
